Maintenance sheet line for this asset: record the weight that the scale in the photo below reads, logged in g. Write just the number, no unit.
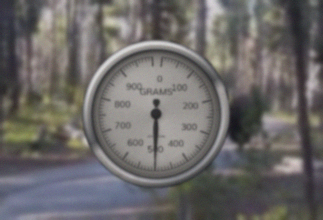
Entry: 500
